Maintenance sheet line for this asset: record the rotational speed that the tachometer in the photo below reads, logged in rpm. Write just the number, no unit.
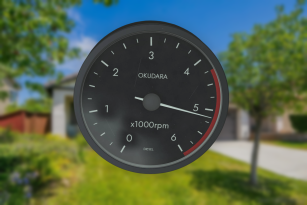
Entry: 5125
